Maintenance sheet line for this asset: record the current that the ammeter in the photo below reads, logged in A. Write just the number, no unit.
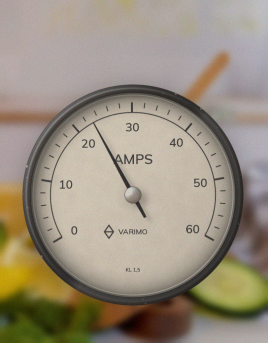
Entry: 23
